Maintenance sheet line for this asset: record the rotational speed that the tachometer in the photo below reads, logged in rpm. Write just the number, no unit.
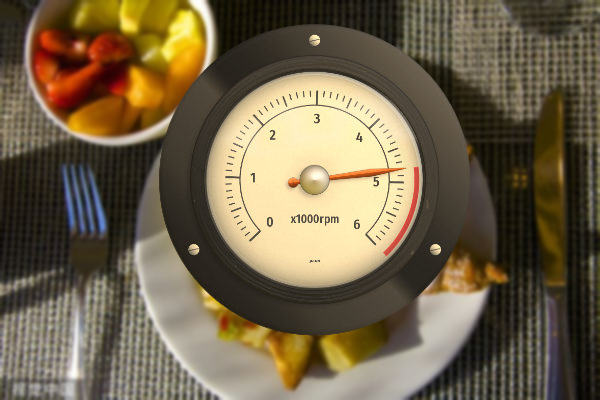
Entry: 4800
